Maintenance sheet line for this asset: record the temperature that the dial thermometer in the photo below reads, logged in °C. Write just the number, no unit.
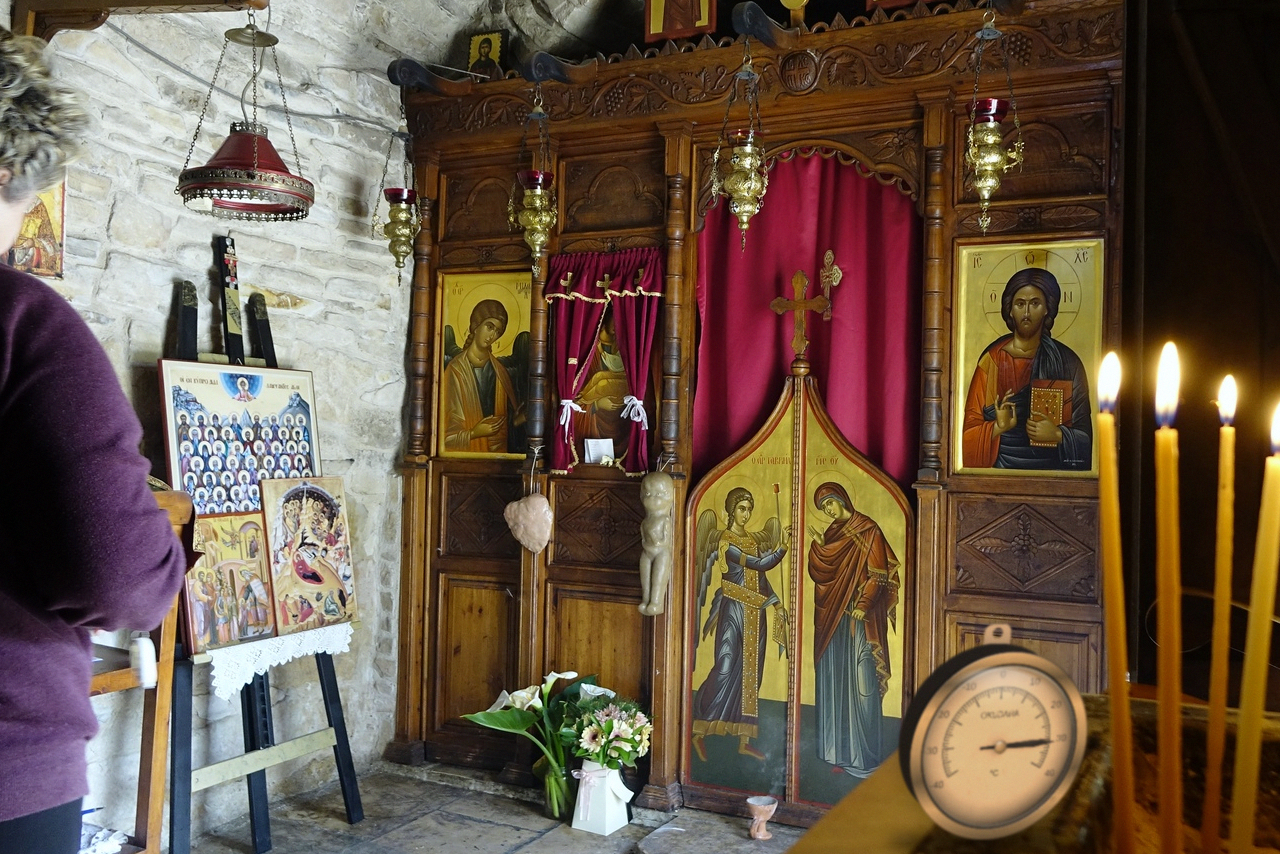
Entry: 30
